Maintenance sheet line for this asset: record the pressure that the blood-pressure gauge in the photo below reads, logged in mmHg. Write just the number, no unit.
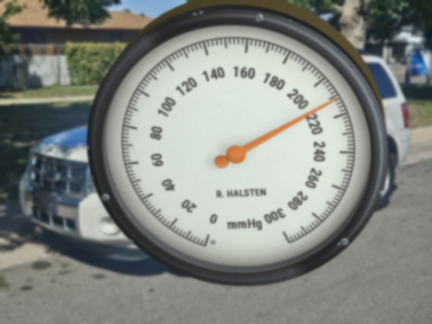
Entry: 210
